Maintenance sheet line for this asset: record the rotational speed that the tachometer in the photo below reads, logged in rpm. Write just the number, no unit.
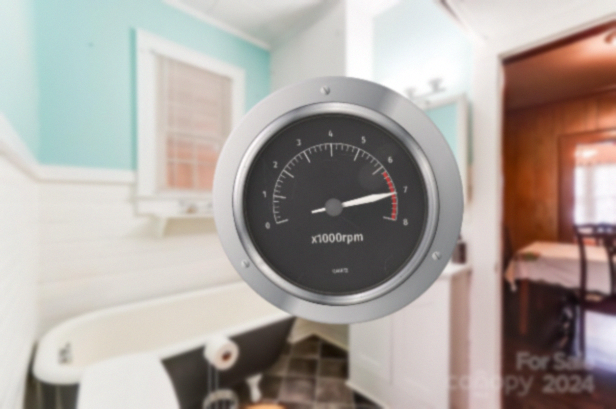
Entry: 7000
